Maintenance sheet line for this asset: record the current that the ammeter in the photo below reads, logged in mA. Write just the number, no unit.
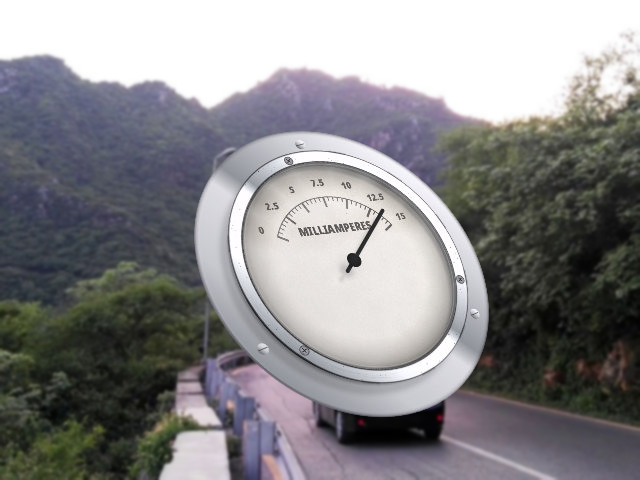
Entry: 13.5
